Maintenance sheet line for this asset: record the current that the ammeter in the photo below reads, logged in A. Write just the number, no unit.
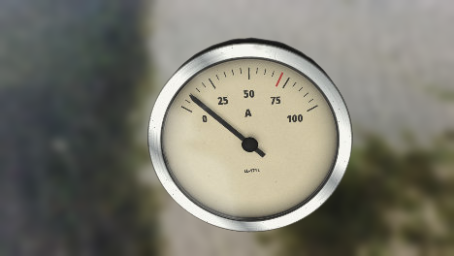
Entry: 10
